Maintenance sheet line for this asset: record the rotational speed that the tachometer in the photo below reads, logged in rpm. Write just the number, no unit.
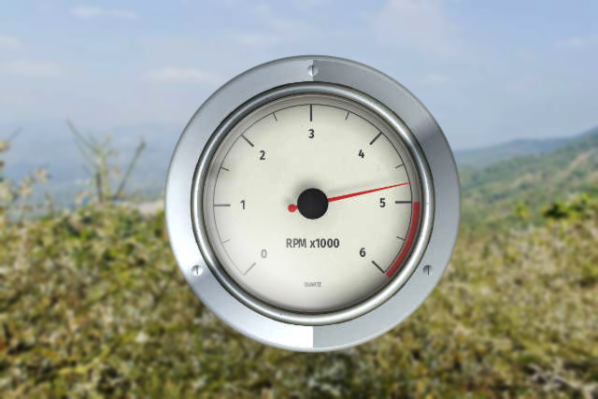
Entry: 4750
